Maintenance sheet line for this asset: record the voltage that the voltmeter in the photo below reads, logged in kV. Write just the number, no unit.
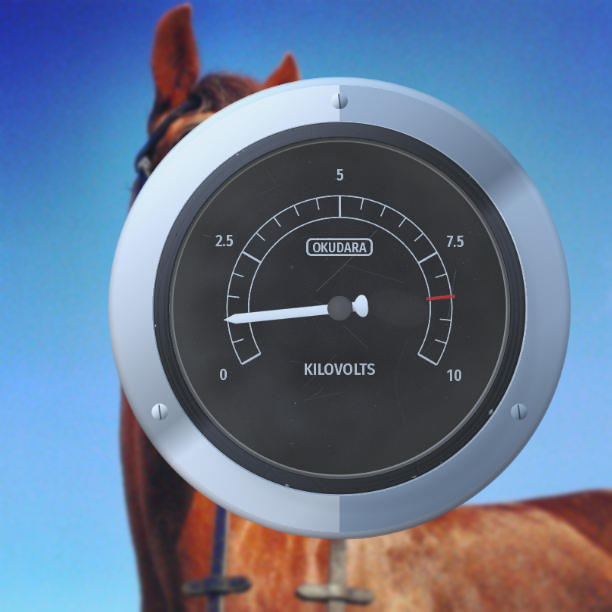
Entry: 1
